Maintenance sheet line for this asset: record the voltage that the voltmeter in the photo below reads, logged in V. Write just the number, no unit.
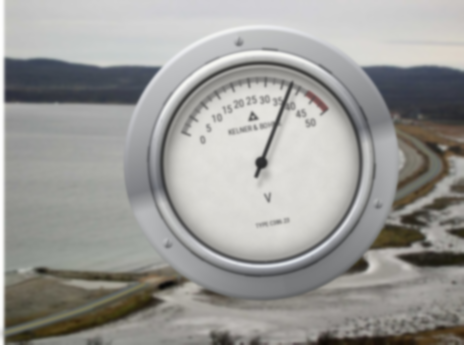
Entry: 37.5
